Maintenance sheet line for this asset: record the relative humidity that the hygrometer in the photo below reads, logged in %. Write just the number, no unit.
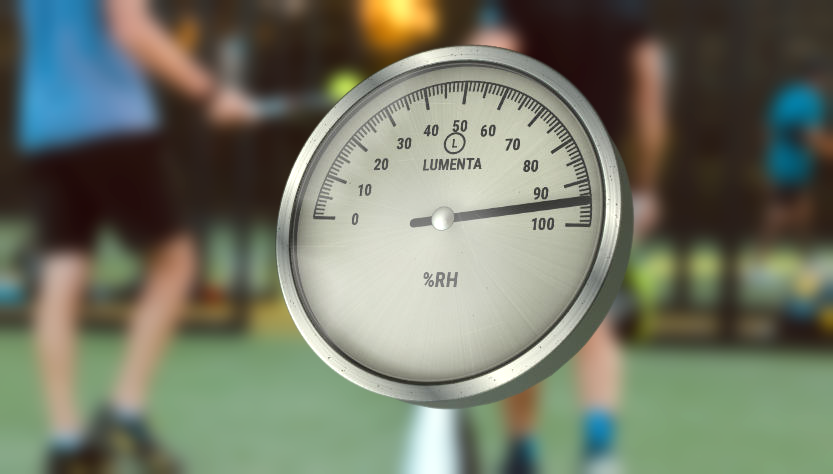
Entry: 95
